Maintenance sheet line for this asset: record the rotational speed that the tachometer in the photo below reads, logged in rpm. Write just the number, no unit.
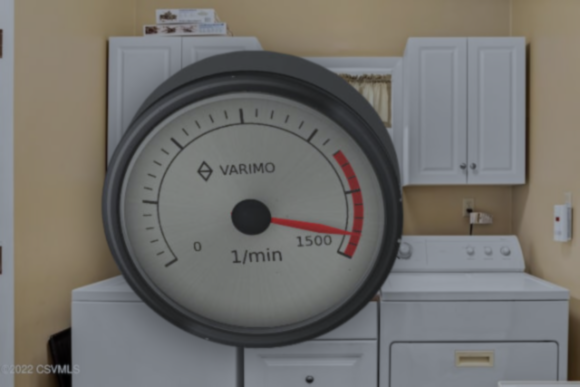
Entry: 1400
